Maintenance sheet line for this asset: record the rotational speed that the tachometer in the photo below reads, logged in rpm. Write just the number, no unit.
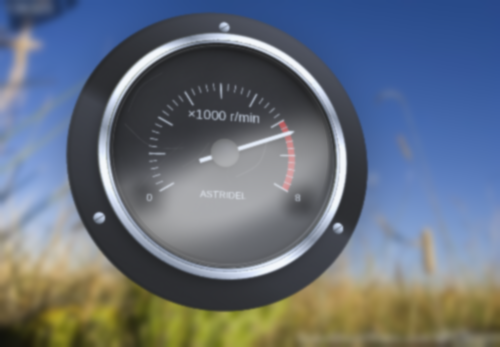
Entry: 6400
